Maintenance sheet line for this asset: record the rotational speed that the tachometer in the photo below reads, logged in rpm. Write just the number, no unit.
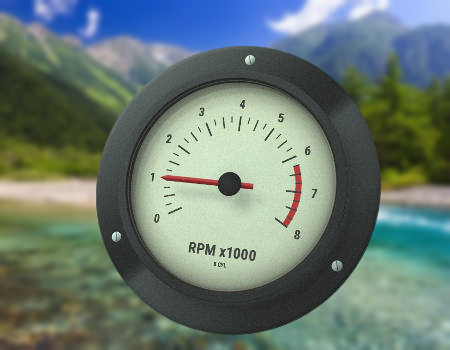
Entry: 1000
